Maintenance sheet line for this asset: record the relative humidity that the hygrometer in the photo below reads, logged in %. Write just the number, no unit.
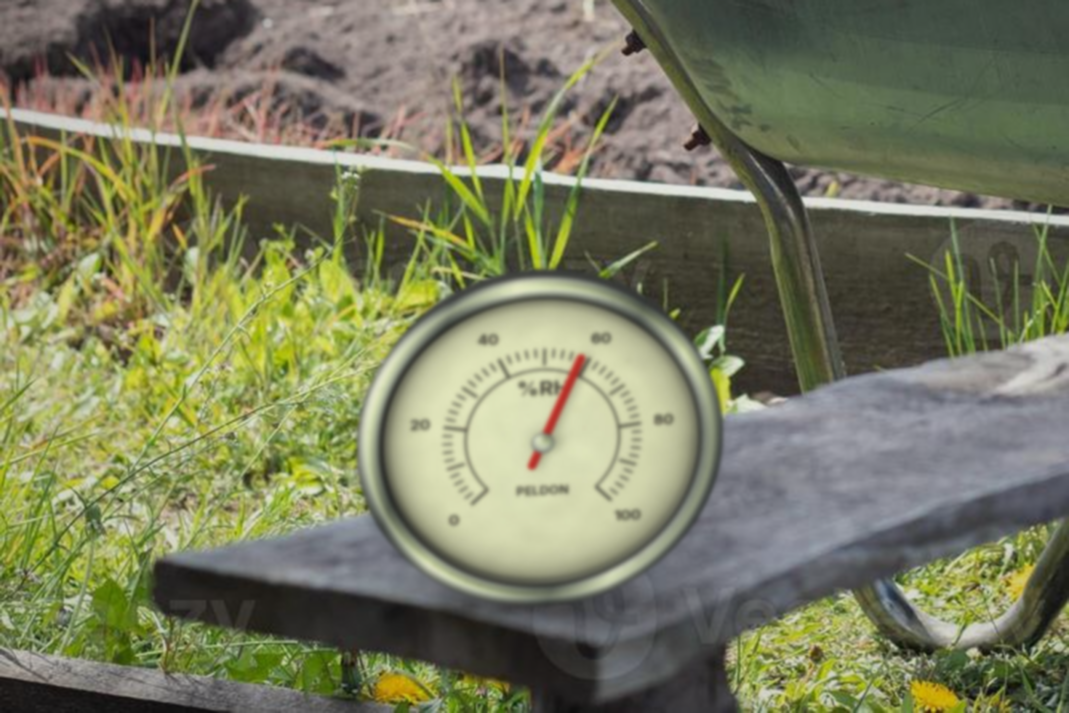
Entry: 58
